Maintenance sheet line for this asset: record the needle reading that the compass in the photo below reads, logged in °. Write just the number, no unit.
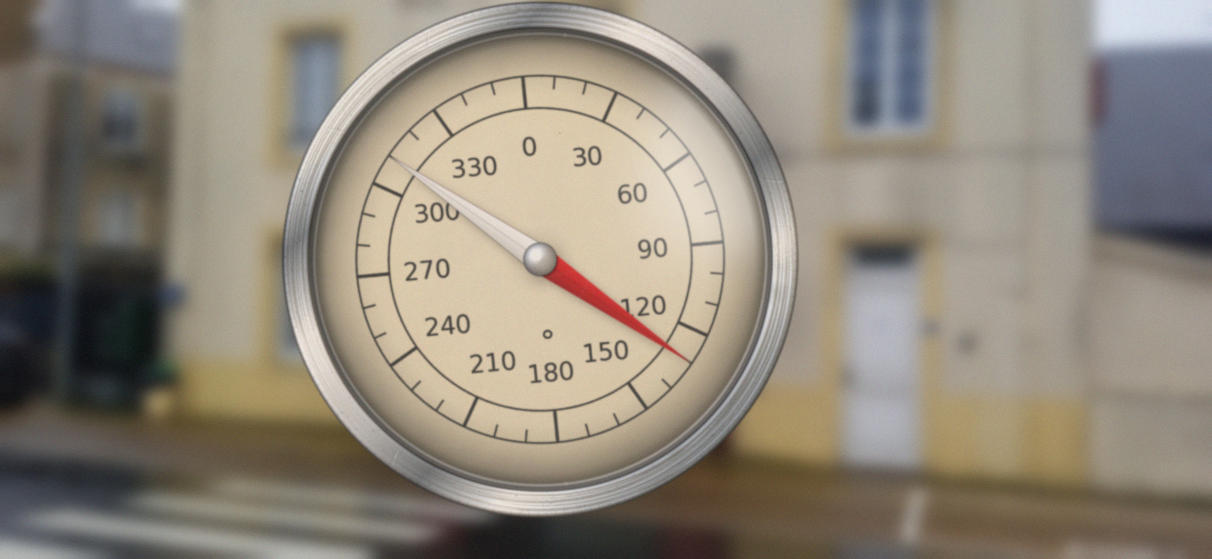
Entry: 130
